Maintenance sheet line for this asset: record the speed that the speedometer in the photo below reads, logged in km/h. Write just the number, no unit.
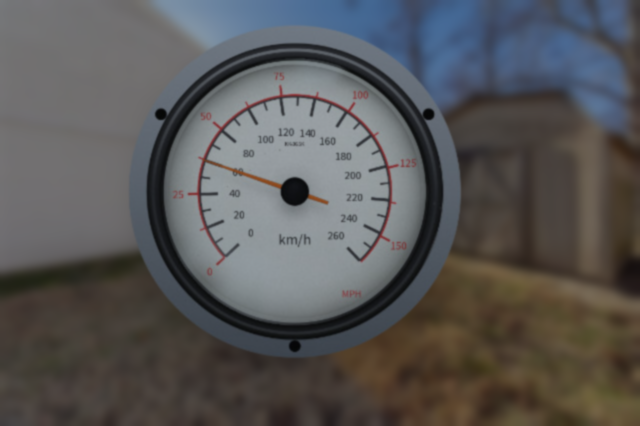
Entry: 60
